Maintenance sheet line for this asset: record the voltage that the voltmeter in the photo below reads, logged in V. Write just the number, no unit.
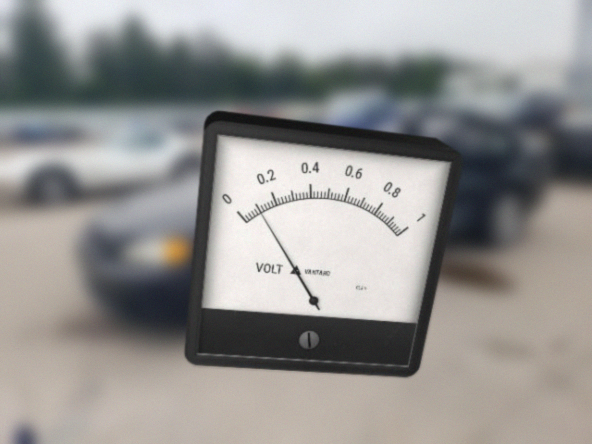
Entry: 0.1
